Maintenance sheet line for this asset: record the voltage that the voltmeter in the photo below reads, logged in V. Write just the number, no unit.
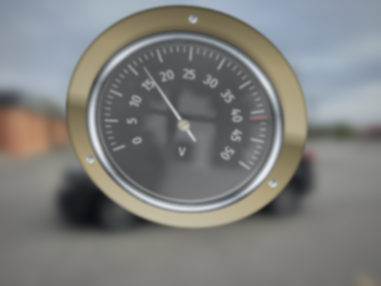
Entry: 17
